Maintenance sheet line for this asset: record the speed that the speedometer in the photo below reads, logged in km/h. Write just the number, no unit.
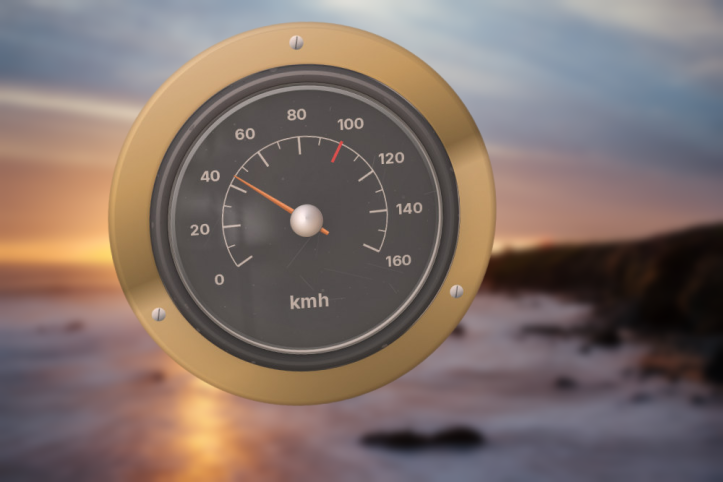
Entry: 45
